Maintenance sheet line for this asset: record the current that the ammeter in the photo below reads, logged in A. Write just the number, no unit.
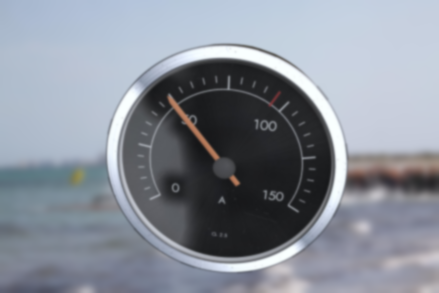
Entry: 50
